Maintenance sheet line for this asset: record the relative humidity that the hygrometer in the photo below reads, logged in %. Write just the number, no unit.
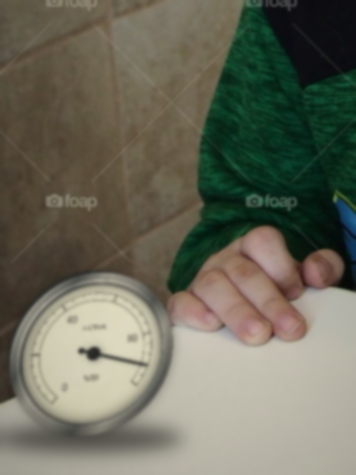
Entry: 92
